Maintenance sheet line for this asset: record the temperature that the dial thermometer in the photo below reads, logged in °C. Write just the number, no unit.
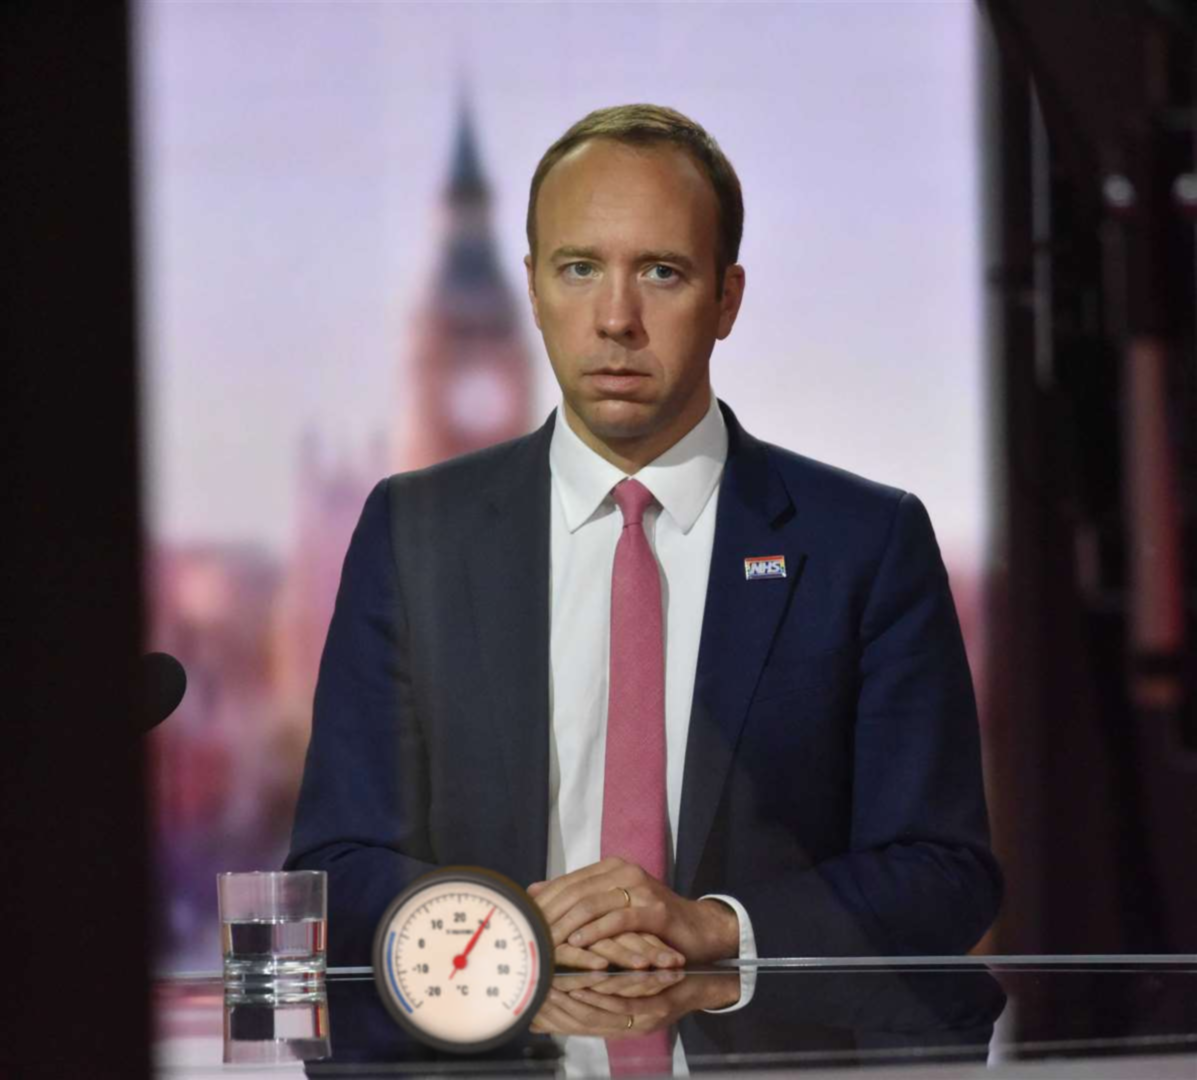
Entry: 30
